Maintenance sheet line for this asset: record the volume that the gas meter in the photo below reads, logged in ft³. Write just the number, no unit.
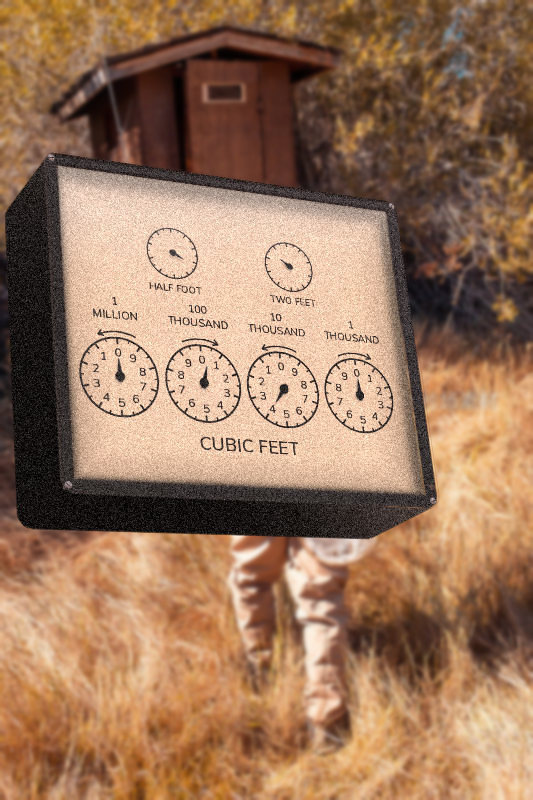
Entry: 4000
